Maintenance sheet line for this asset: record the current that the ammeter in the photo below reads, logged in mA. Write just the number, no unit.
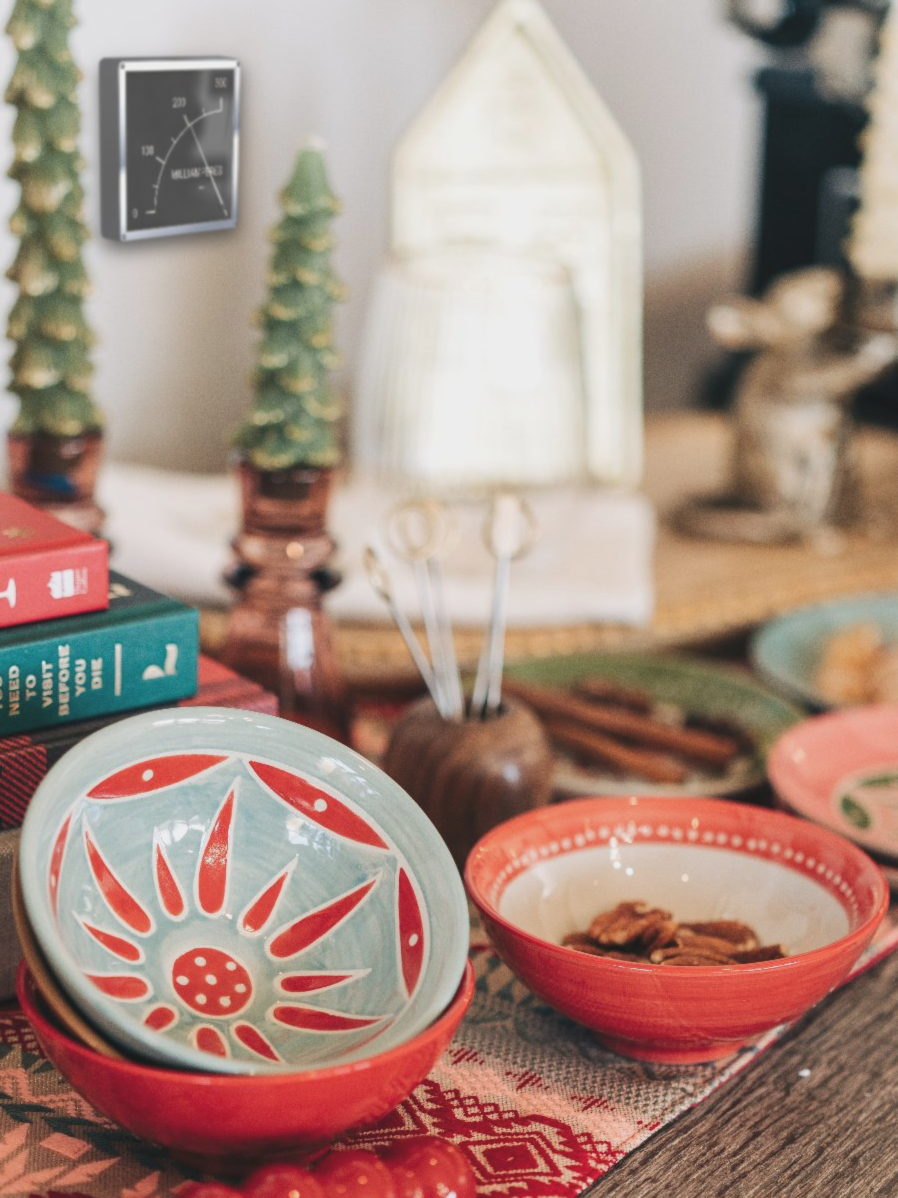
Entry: 200
